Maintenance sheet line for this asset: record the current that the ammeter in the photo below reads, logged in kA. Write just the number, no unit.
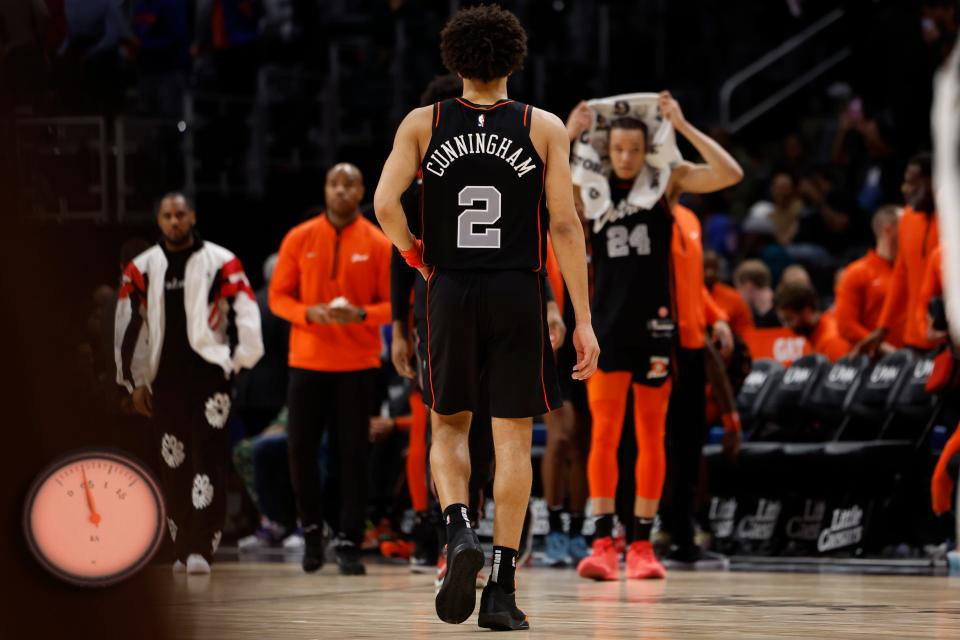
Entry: 0.5
